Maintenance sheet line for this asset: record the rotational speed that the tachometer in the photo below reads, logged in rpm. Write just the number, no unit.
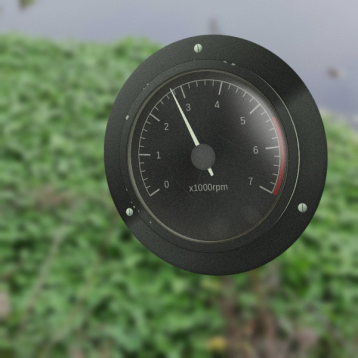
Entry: 2800
